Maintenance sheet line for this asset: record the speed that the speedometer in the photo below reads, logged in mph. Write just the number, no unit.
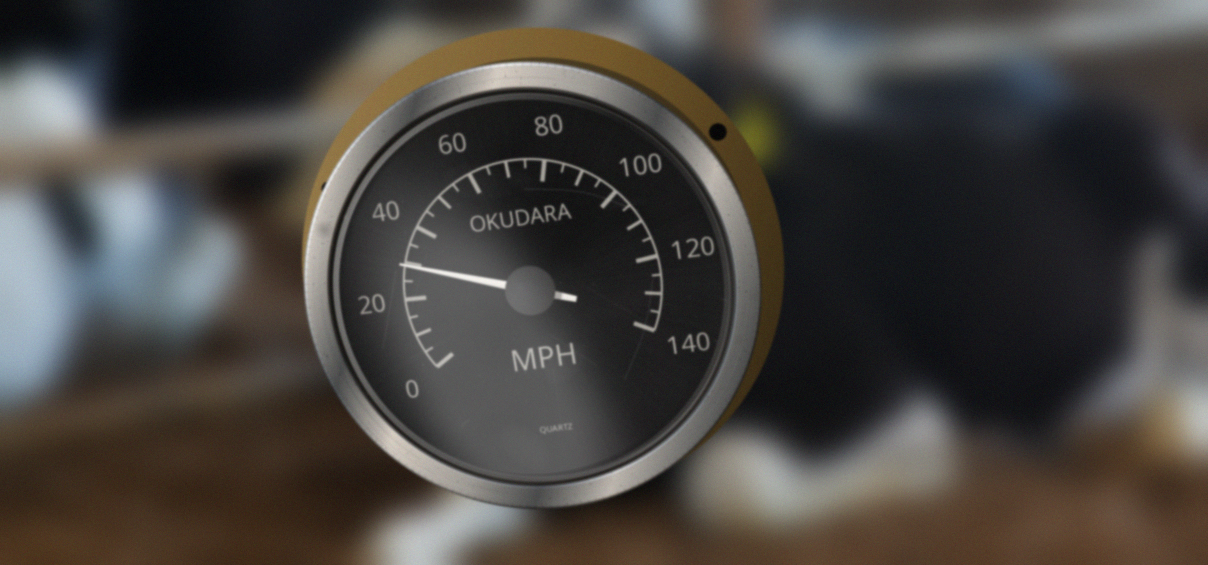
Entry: 30
